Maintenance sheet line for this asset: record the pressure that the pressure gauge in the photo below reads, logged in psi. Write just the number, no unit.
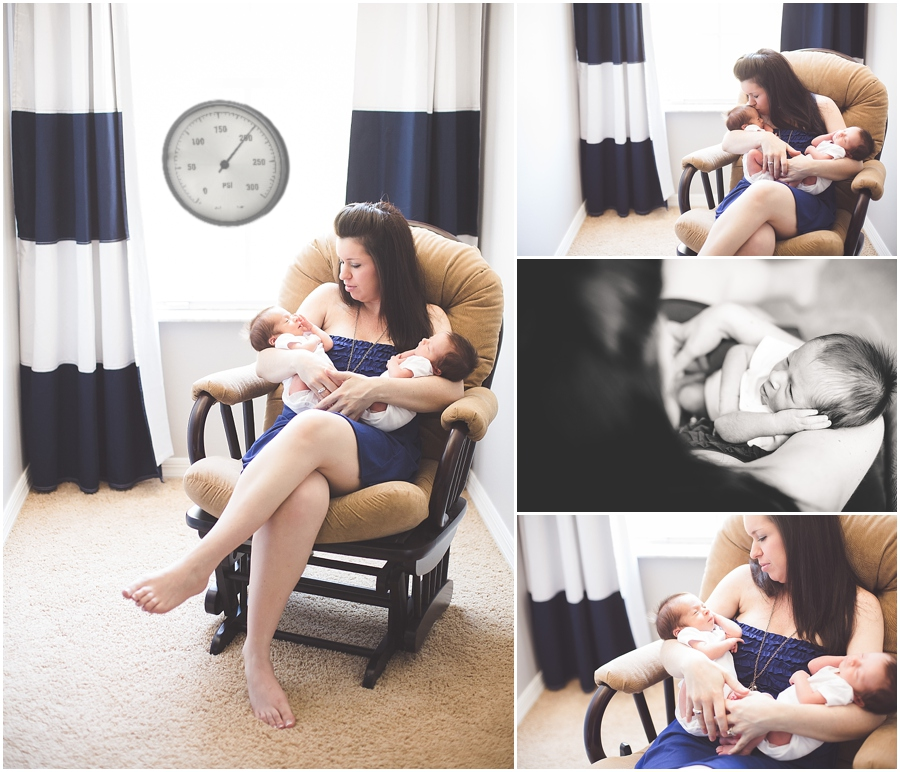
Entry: 200
